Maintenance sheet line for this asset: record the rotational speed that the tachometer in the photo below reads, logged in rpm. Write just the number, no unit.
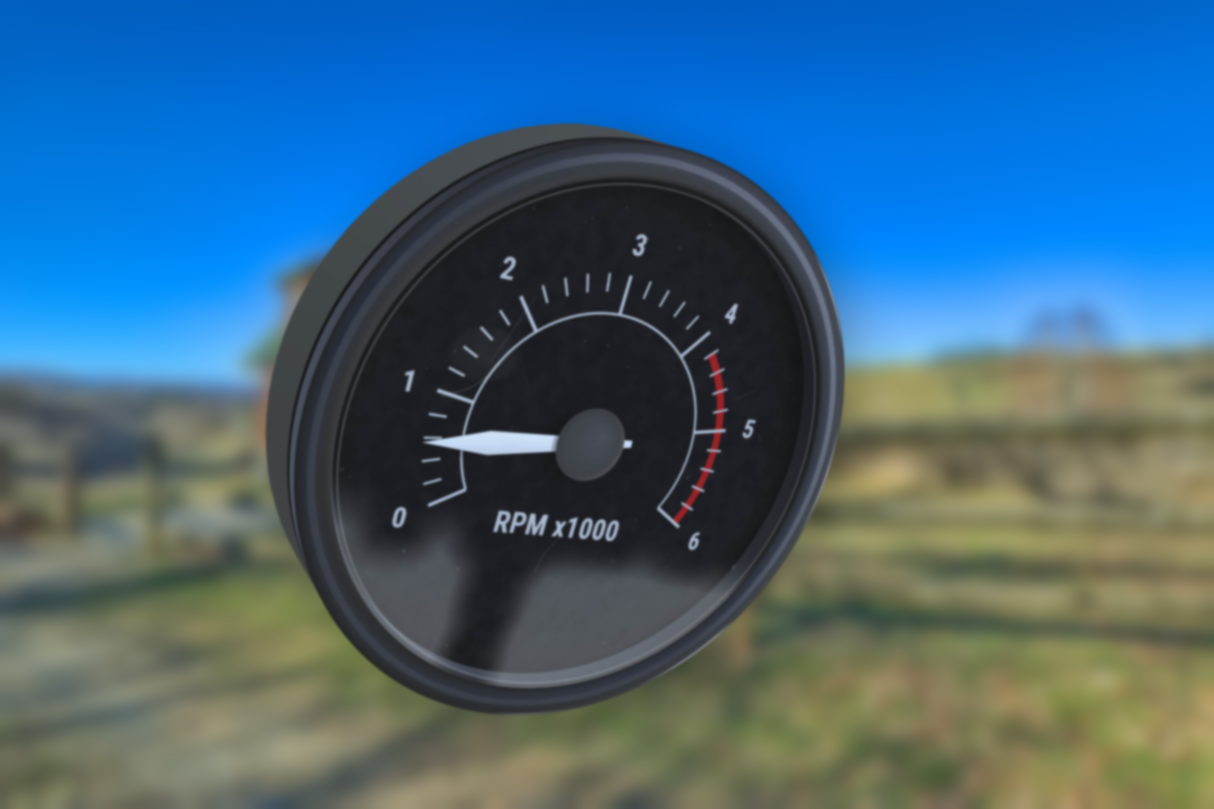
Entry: 600
